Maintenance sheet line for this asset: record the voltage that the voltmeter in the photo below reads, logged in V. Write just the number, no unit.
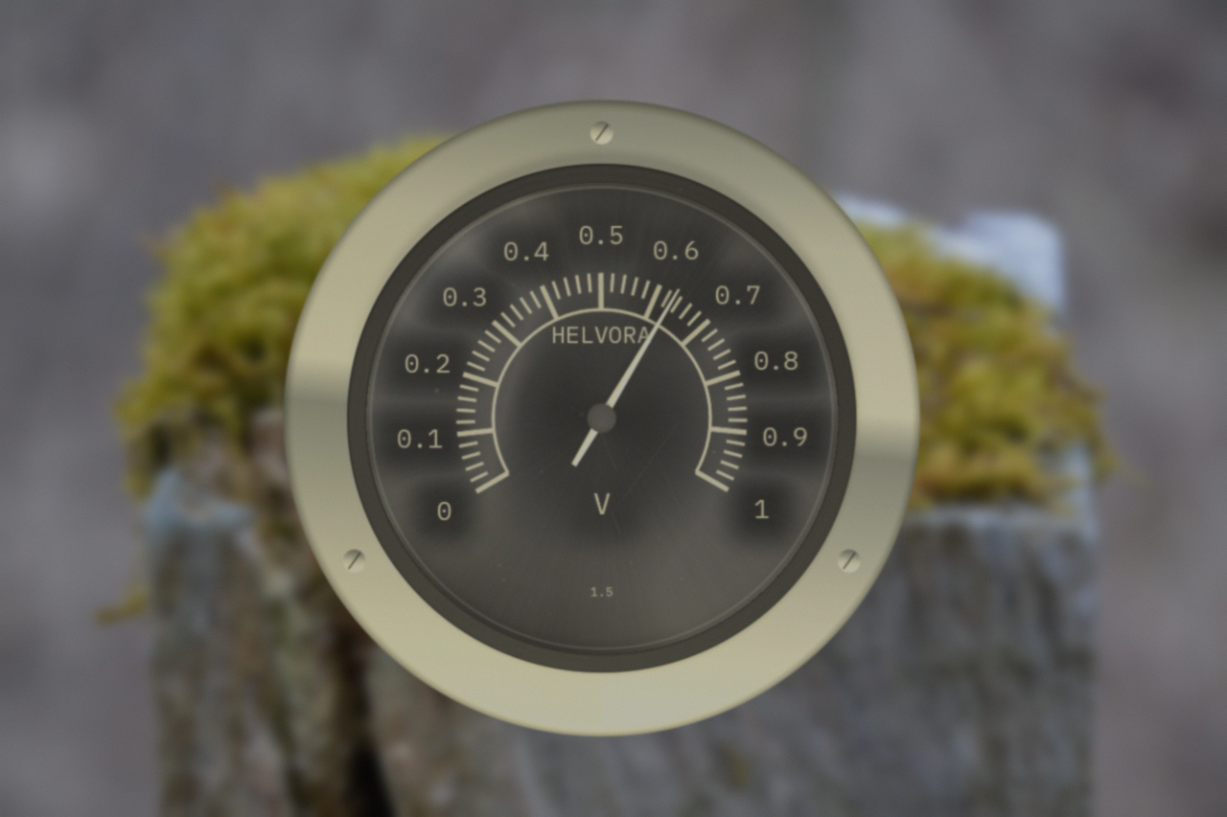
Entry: 0.63
